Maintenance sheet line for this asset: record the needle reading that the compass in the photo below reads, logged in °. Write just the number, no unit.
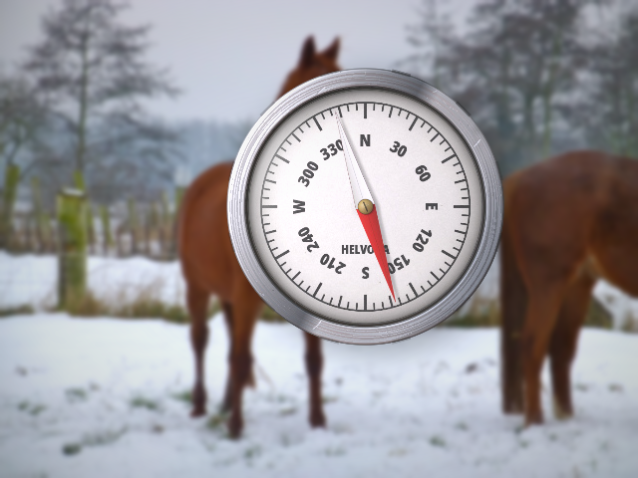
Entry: 162.5
